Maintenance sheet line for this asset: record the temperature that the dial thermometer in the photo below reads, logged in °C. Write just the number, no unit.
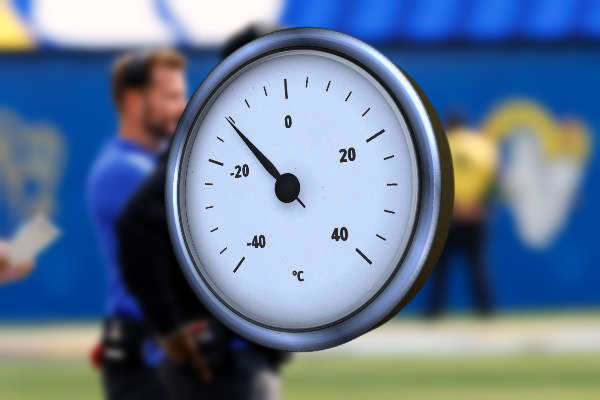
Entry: -12
